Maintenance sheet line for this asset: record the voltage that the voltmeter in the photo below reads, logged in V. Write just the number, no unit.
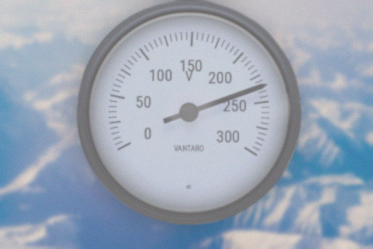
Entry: 235
